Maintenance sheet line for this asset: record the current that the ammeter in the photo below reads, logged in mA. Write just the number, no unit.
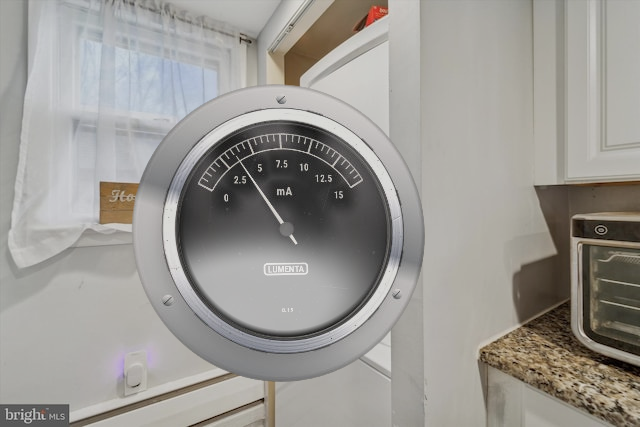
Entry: 3.5
